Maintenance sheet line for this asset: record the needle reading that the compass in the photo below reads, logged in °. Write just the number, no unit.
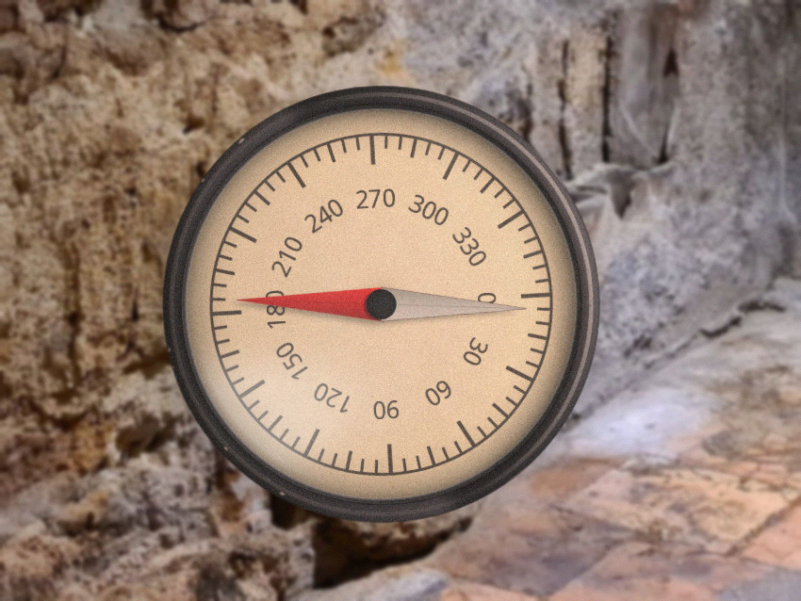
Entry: 185
